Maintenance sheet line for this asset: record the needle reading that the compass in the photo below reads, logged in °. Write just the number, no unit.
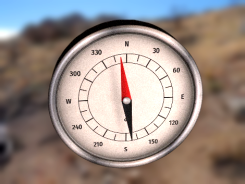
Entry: 352.5
